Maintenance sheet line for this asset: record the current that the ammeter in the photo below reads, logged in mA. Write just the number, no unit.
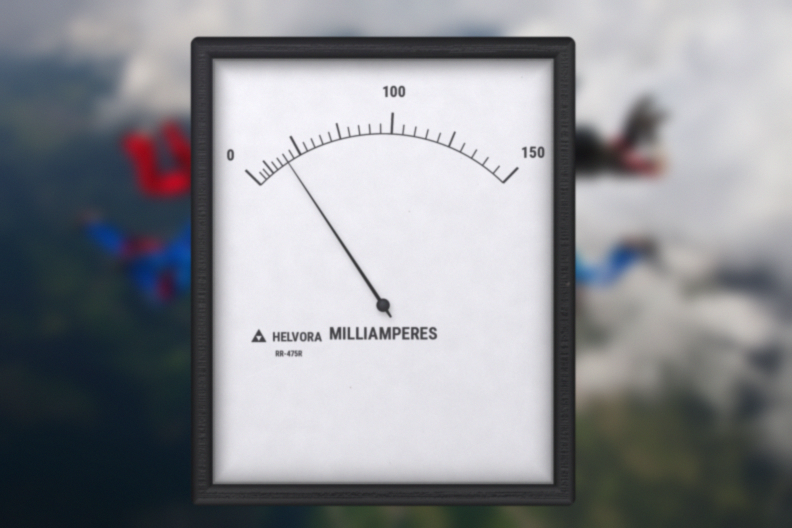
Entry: 40
